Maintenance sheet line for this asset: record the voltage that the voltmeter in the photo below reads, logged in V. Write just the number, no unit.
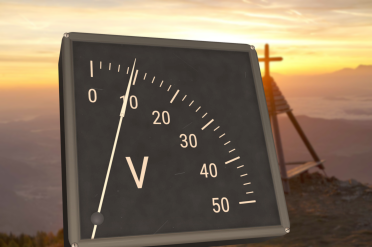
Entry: 9
